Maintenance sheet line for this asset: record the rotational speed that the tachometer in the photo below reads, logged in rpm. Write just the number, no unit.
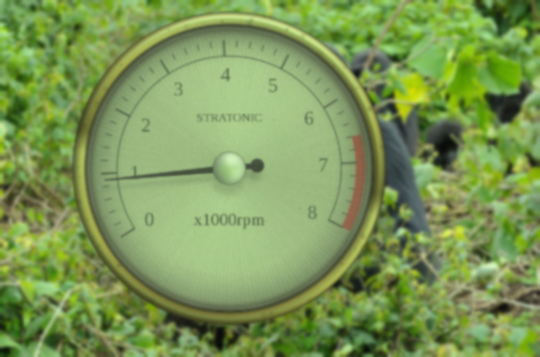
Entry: 900
